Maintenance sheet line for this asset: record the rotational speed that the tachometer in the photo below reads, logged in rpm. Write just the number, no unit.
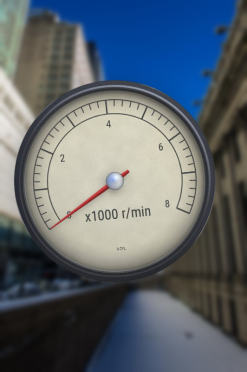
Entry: 0
